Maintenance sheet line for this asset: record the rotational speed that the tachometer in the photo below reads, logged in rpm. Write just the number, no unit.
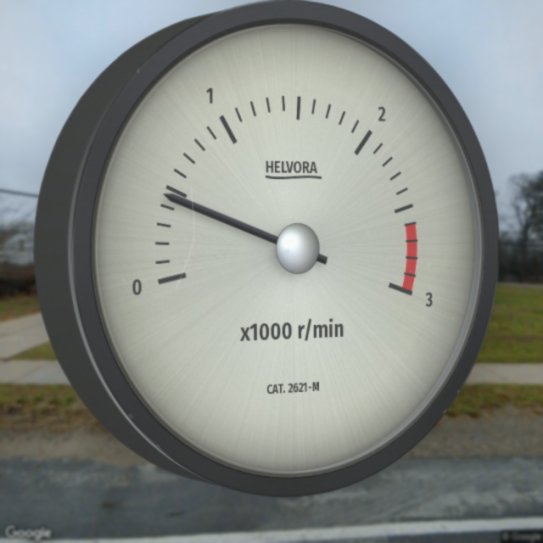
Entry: 450
